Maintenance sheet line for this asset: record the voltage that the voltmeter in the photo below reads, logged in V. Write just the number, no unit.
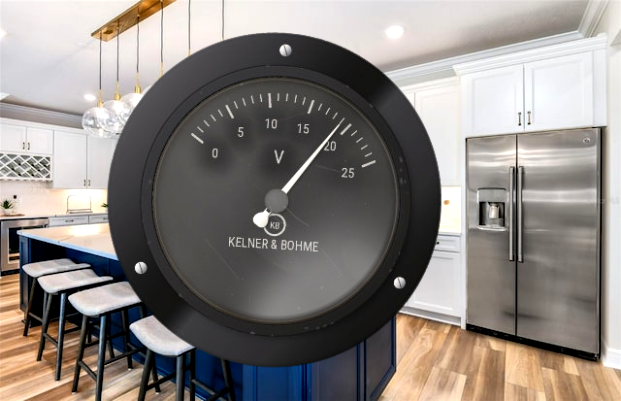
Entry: 19
